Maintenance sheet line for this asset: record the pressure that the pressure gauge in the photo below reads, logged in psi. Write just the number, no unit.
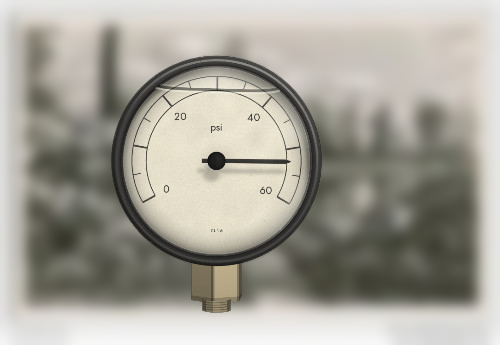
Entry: 52.5
